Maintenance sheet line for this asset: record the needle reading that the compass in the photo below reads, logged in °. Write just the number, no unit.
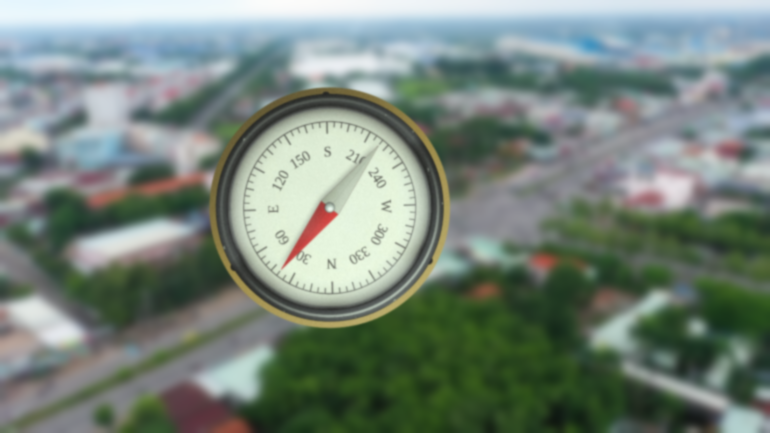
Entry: 40
